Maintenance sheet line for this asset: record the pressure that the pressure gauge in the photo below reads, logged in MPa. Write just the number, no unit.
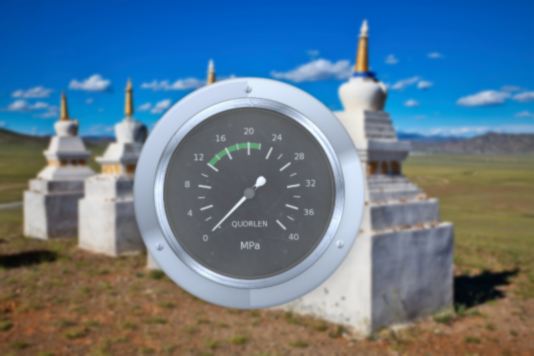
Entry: 0
